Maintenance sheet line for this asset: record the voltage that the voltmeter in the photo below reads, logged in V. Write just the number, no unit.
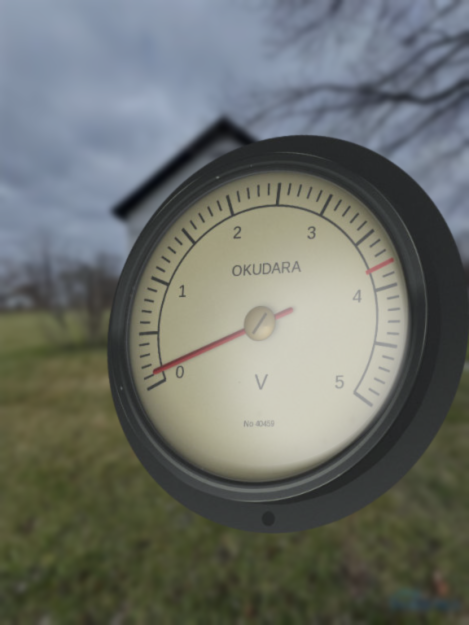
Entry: 0.1
